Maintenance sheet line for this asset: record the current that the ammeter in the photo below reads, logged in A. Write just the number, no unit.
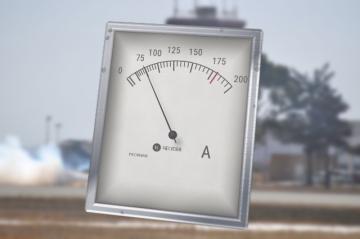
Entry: 75
